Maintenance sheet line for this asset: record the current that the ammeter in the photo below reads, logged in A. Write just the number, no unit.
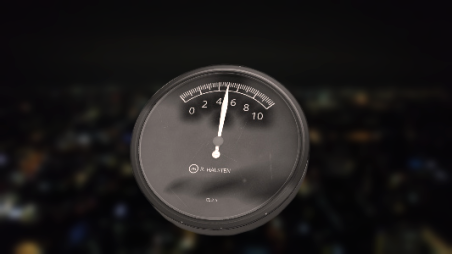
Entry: 5
